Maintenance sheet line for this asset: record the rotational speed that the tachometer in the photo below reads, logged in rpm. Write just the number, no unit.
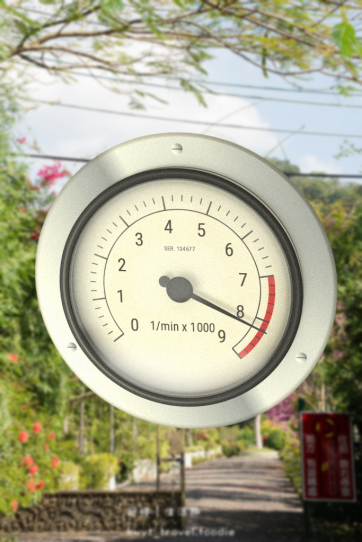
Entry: 8200
